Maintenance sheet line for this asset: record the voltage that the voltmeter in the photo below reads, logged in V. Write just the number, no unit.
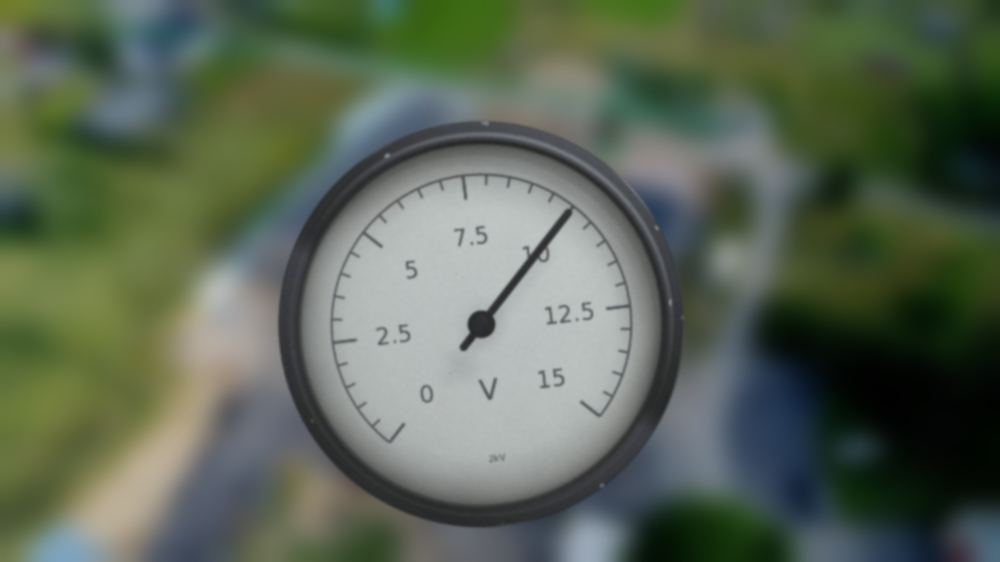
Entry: 10
